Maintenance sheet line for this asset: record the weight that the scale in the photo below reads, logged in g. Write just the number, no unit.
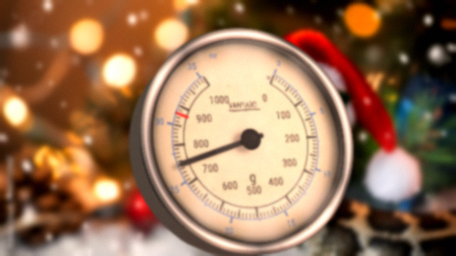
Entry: 750
